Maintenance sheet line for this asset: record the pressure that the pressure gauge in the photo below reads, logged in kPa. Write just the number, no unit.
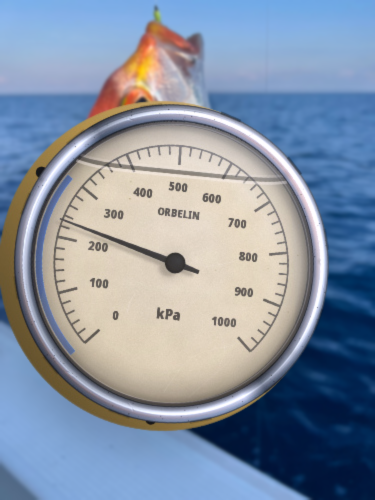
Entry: 230
